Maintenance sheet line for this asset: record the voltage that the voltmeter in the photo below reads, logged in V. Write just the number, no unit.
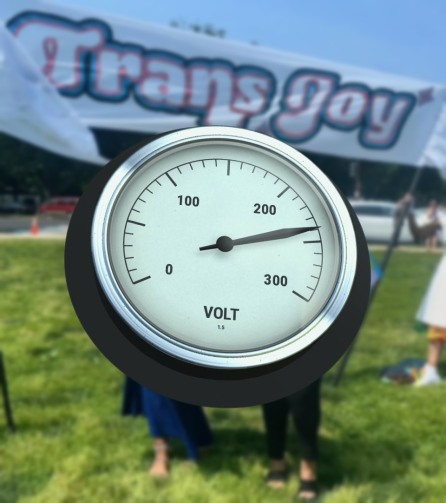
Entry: 240
